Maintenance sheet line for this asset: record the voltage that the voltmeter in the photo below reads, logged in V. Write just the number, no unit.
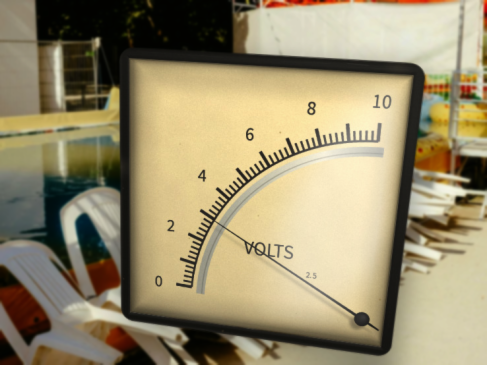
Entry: 3
